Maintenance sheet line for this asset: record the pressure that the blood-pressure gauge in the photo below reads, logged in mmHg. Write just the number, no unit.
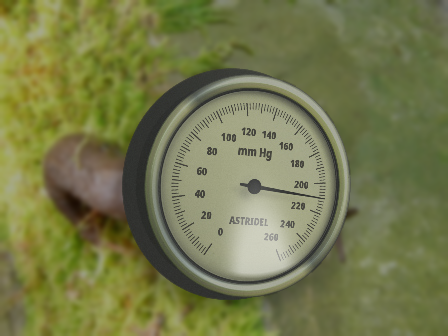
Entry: 210
